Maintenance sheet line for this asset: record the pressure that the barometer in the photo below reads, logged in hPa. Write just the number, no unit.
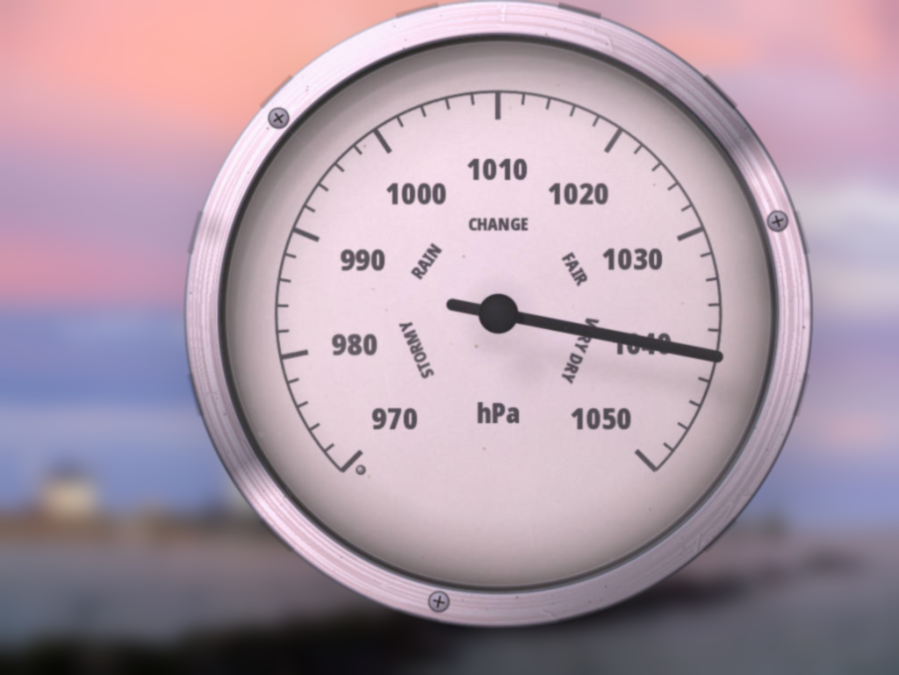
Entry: 1040
